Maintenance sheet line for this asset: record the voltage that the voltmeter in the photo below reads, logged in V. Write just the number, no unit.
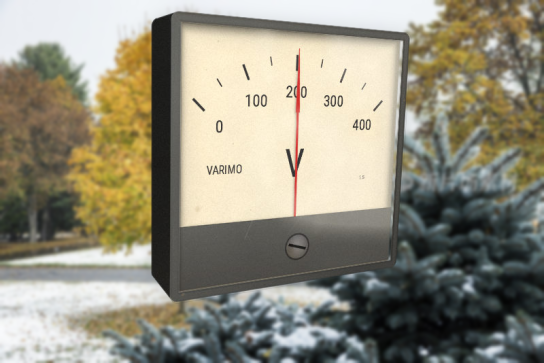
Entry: 200
